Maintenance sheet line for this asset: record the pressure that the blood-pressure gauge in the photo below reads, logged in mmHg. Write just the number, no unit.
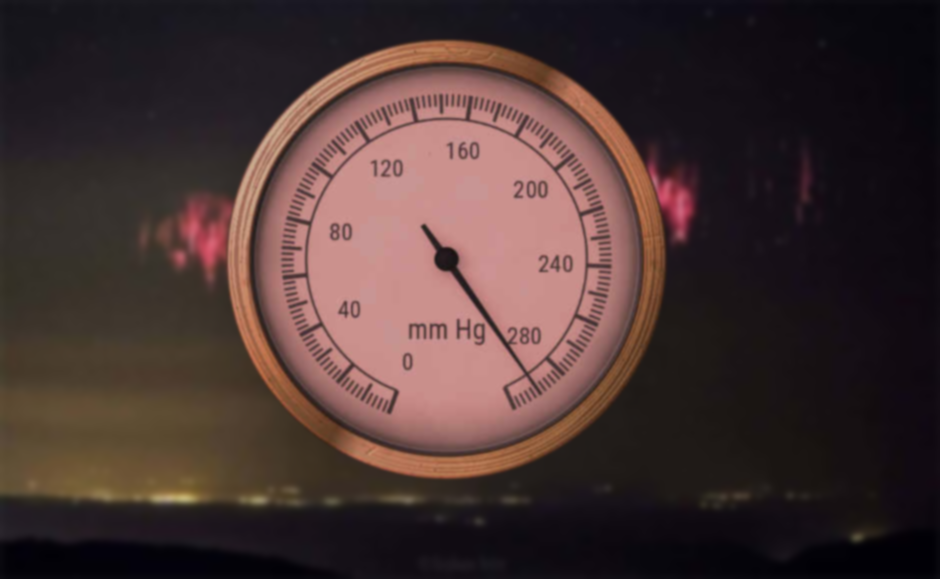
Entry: 290
